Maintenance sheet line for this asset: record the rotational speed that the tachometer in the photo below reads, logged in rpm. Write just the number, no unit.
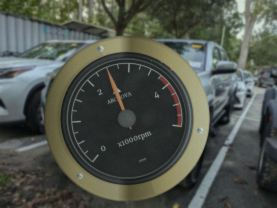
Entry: 2500
